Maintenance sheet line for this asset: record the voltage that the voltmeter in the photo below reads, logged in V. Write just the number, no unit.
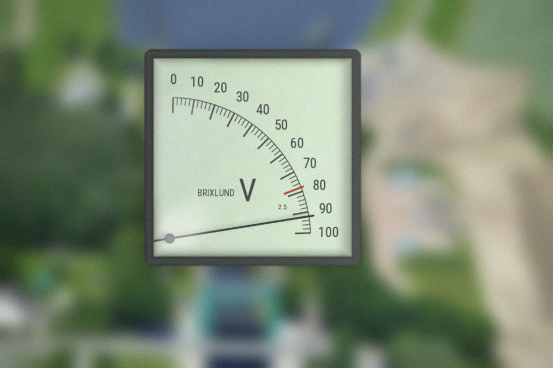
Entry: 92
